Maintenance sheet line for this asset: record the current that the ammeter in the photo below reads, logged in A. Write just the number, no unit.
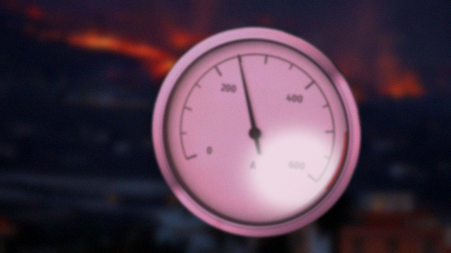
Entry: 250
